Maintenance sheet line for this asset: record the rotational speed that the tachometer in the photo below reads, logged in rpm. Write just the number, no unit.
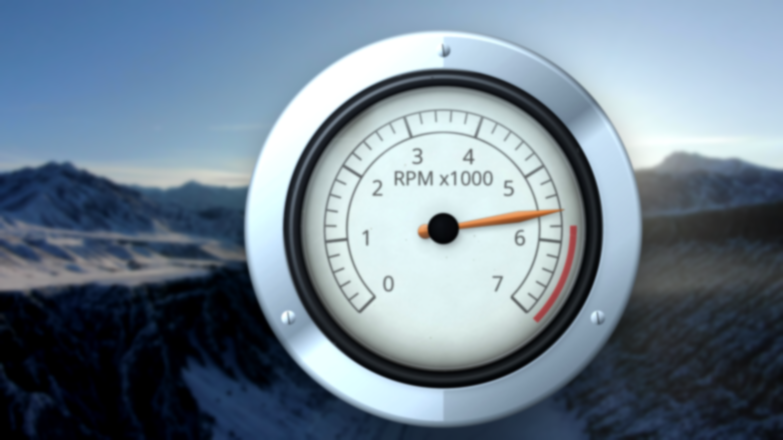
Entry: 5600
